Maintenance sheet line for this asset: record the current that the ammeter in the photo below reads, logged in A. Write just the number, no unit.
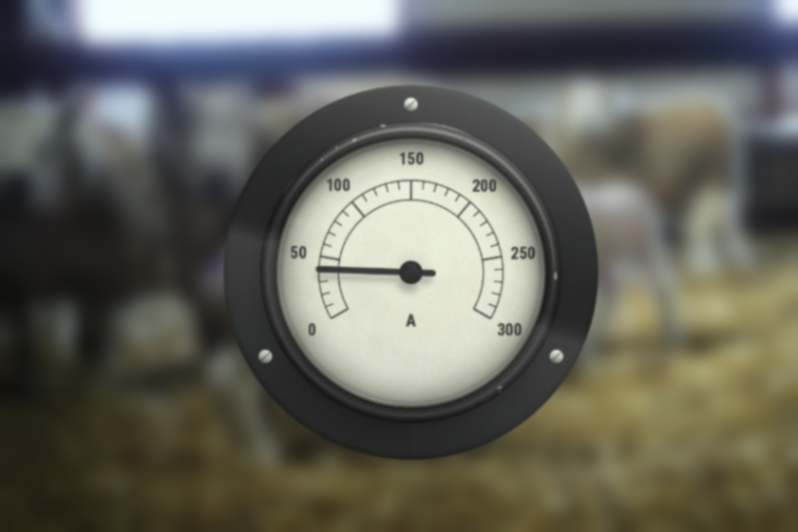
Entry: 40
